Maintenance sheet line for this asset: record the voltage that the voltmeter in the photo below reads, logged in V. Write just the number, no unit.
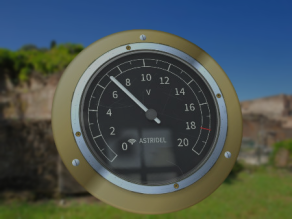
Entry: 7
